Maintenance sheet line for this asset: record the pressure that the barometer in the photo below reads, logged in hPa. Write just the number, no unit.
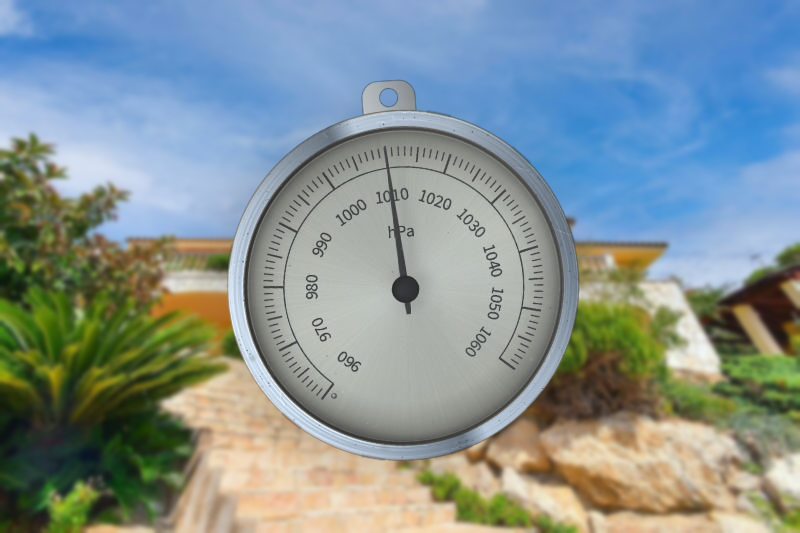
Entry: 1010
